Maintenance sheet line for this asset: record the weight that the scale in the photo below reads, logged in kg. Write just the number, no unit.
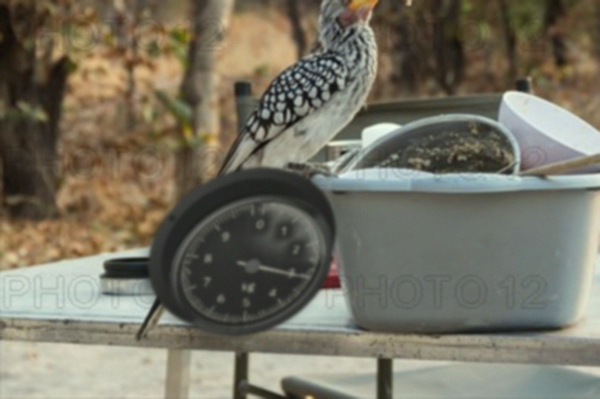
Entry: 3
